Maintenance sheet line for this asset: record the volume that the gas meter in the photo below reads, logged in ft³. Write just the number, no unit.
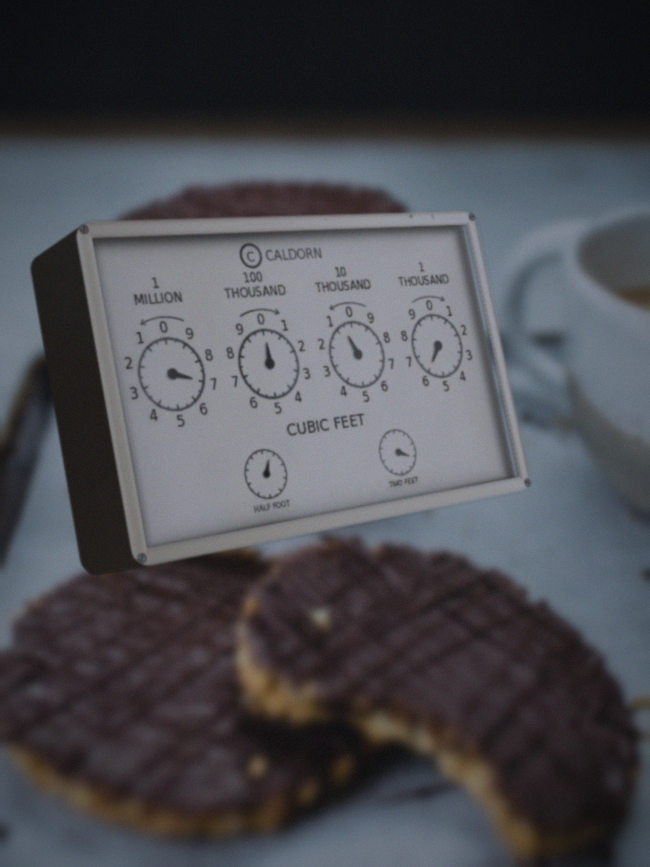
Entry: 700600
